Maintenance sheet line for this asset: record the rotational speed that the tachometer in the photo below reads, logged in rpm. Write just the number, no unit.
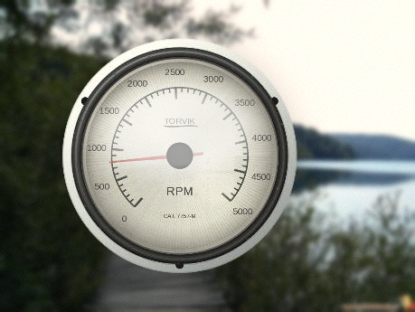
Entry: 800
